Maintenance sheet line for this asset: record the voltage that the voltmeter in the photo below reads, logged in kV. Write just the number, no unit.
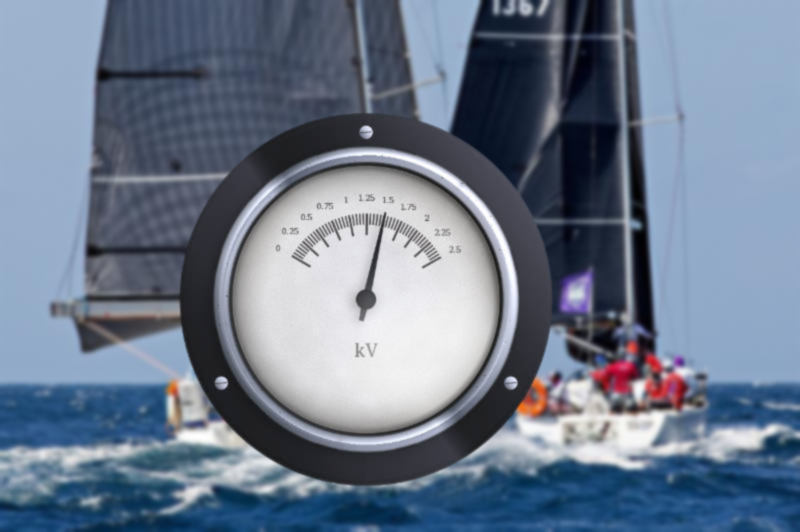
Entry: 1.5
